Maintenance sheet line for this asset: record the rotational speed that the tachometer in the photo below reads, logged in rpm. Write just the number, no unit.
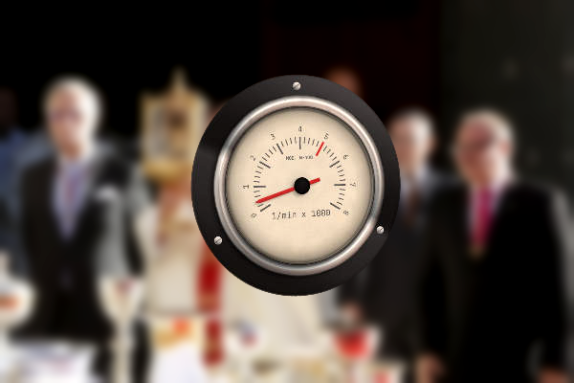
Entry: 400
